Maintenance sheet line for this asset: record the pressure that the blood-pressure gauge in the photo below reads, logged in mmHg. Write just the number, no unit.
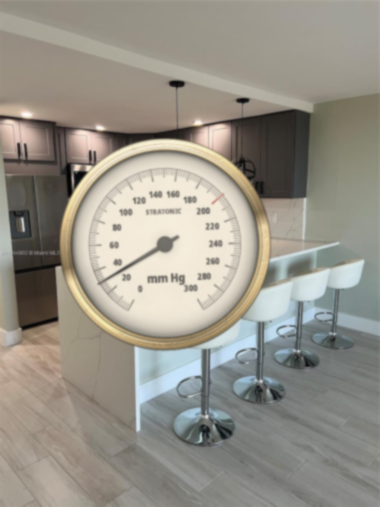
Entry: 30
